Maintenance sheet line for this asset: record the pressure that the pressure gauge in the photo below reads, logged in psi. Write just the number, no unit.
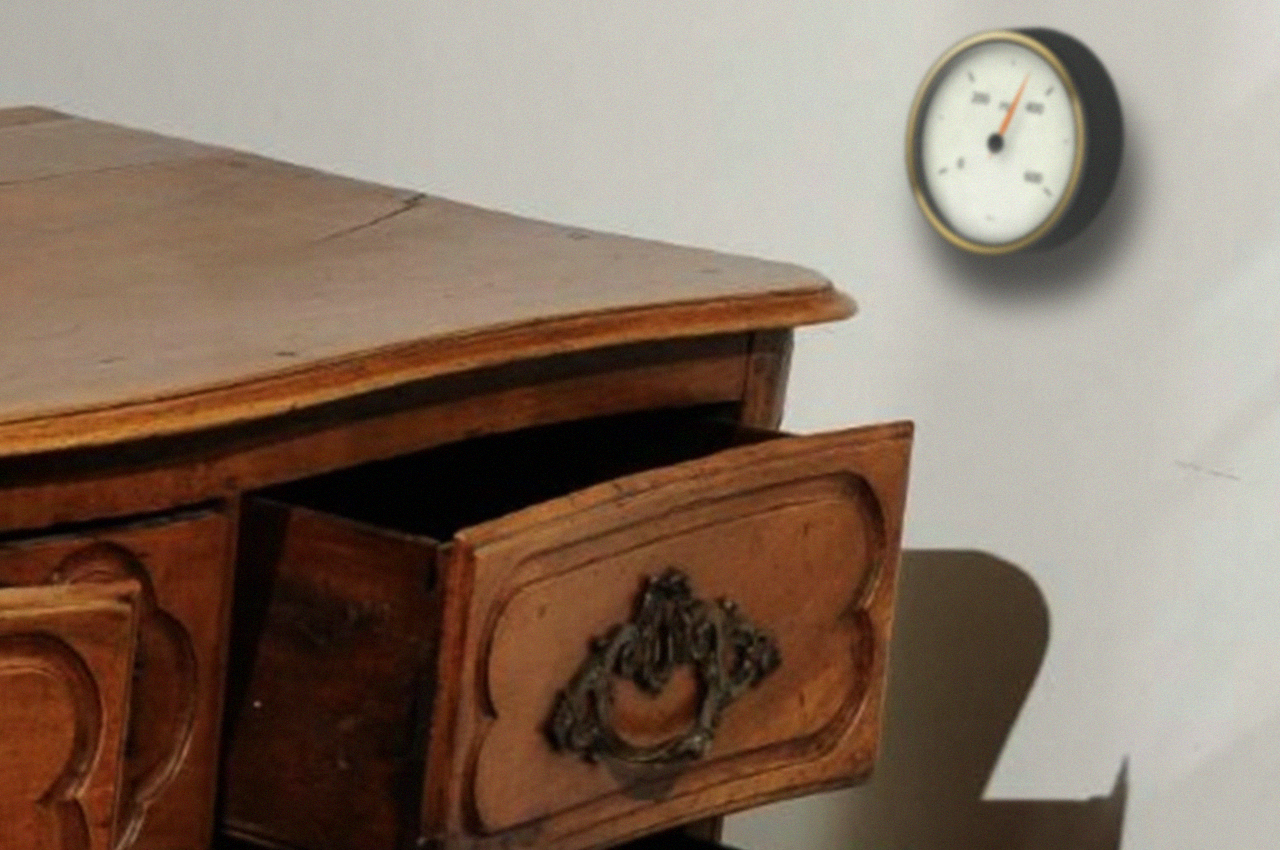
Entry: 350
